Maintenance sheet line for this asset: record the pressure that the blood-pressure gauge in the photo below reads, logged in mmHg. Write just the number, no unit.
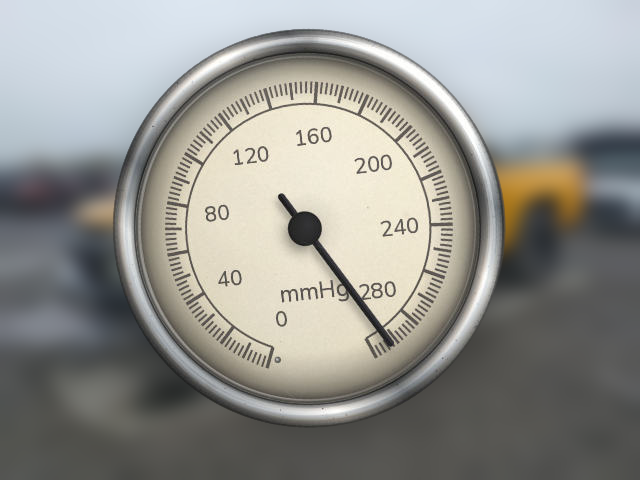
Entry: 292
